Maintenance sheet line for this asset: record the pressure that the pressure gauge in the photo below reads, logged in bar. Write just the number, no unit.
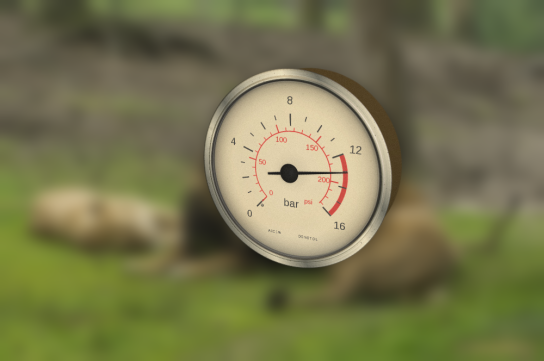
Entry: 13
